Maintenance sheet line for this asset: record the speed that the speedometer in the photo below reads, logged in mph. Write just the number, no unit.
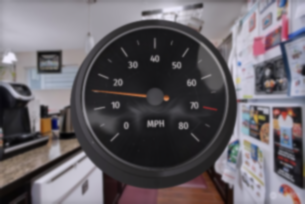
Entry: 15
